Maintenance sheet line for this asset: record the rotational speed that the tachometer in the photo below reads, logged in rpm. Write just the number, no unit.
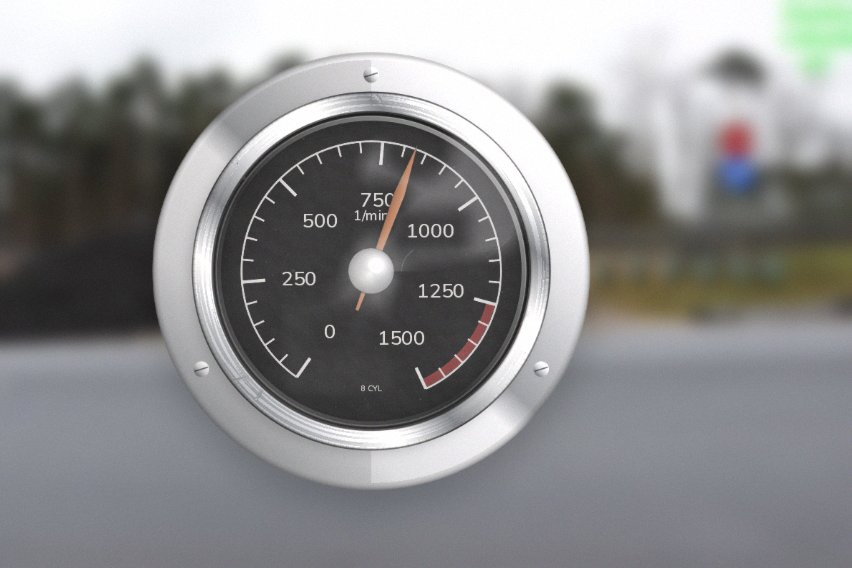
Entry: 825
